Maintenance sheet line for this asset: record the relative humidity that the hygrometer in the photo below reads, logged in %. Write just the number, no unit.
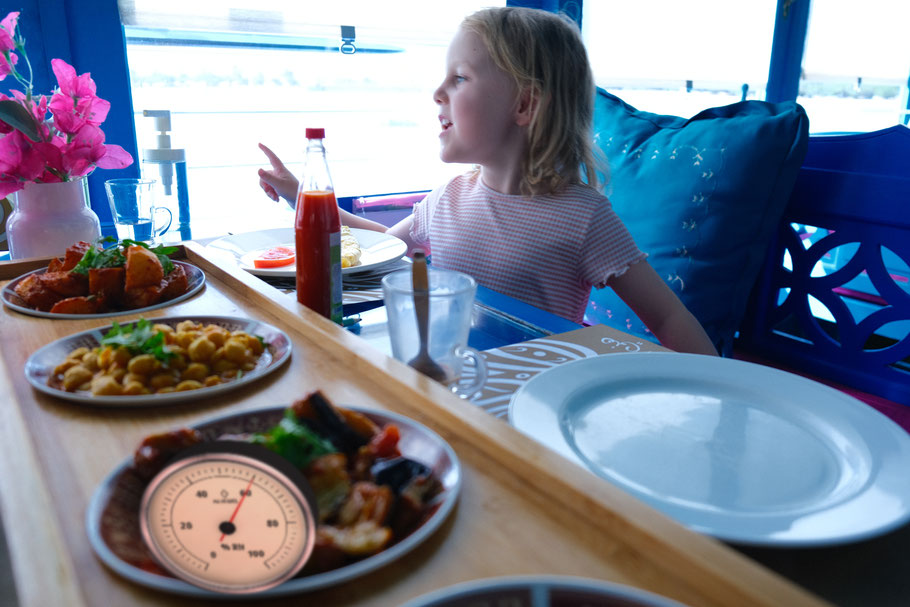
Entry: 60
